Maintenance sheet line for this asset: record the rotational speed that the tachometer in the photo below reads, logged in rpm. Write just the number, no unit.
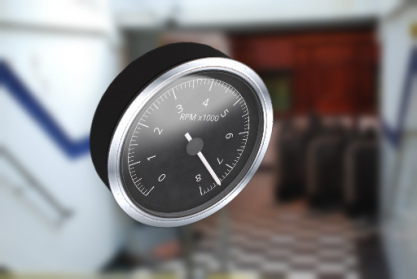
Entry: 7500
